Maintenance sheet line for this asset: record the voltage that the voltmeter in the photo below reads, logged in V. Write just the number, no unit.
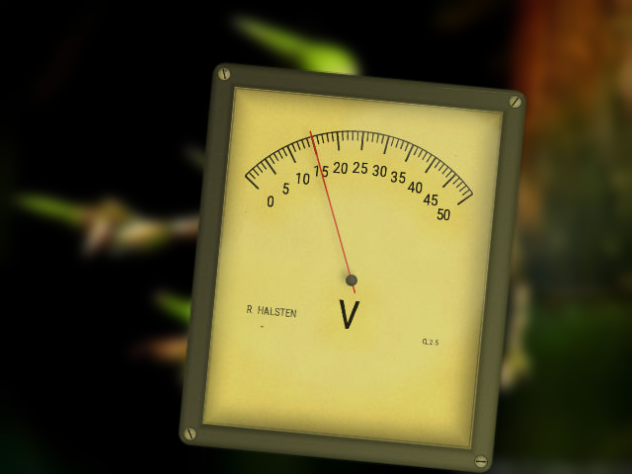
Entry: 15
